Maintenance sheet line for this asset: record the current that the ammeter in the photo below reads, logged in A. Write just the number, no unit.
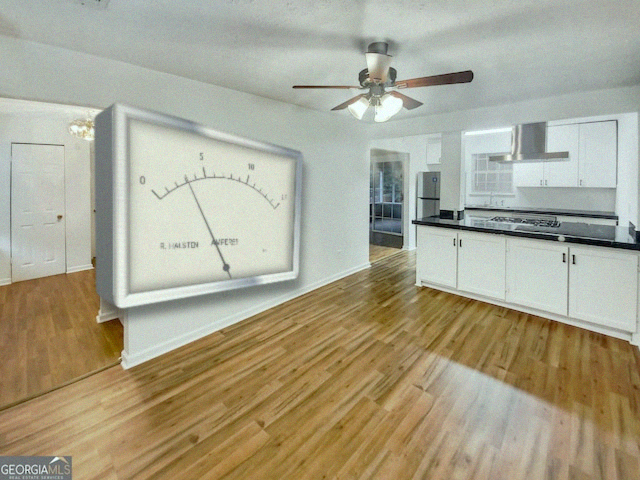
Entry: 3
